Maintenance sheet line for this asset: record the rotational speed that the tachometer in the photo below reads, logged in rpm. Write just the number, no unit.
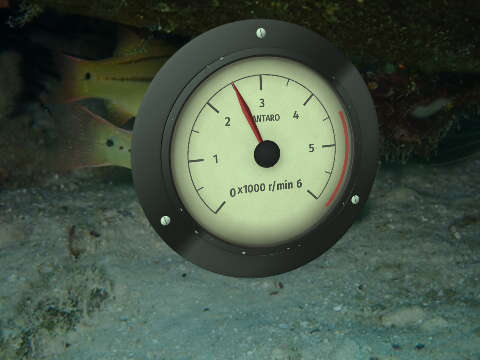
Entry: 2500
